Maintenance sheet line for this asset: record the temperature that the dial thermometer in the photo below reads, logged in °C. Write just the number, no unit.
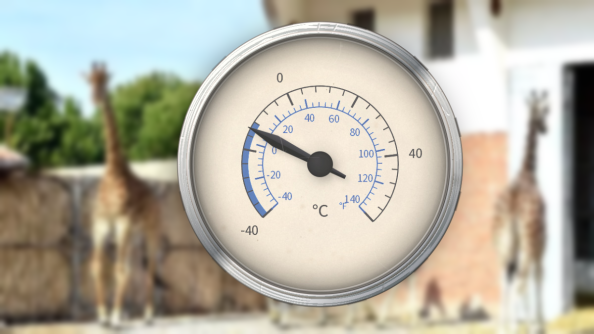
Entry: -14
